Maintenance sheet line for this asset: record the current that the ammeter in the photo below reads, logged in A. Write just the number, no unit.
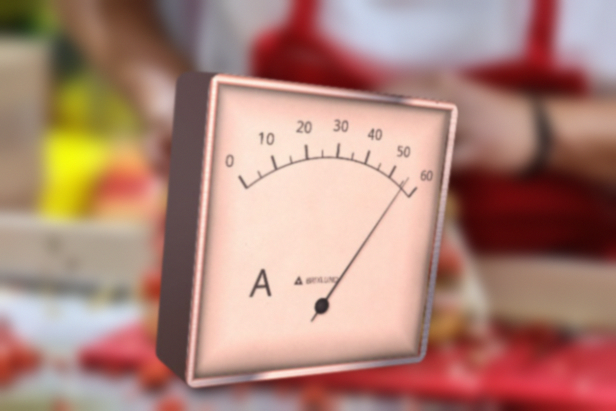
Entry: 55
